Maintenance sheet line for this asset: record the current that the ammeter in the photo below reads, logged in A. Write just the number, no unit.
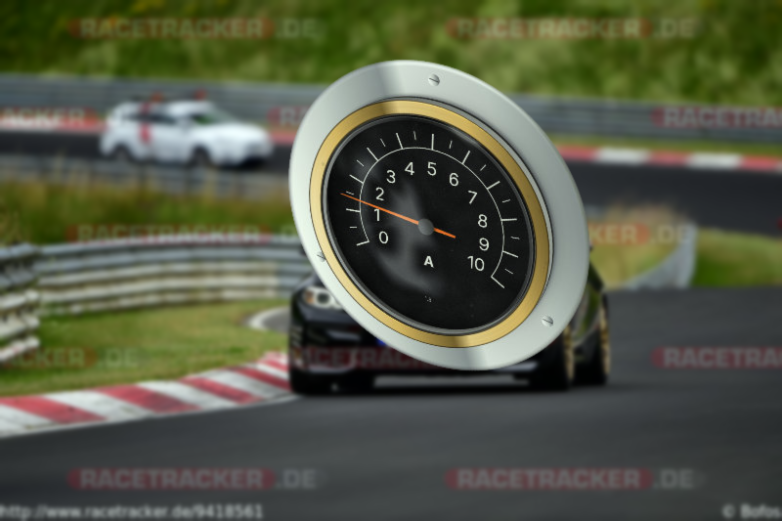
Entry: 1.5
